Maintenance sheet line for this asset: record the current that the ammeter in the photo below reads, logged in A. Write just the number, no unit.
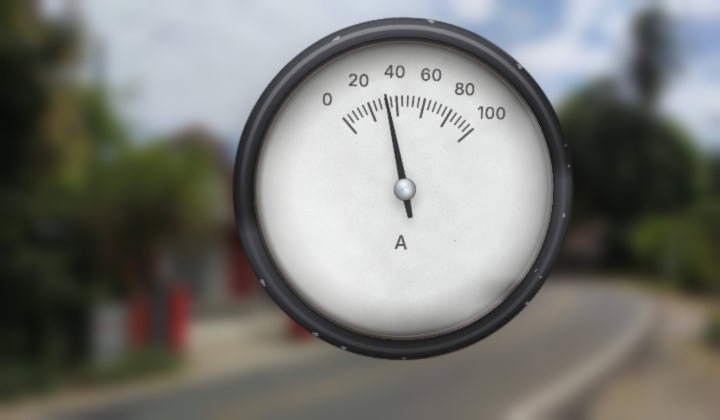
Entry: 32
